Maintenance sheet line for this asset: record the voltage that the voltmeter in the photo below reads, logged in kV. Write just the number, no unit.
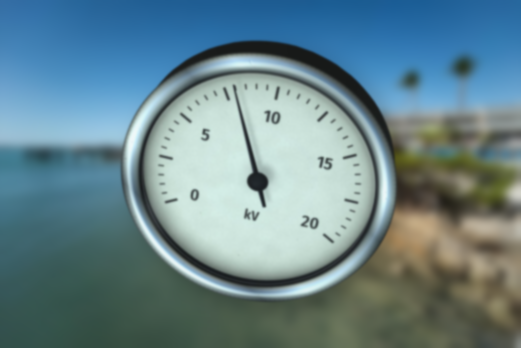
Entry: 8
